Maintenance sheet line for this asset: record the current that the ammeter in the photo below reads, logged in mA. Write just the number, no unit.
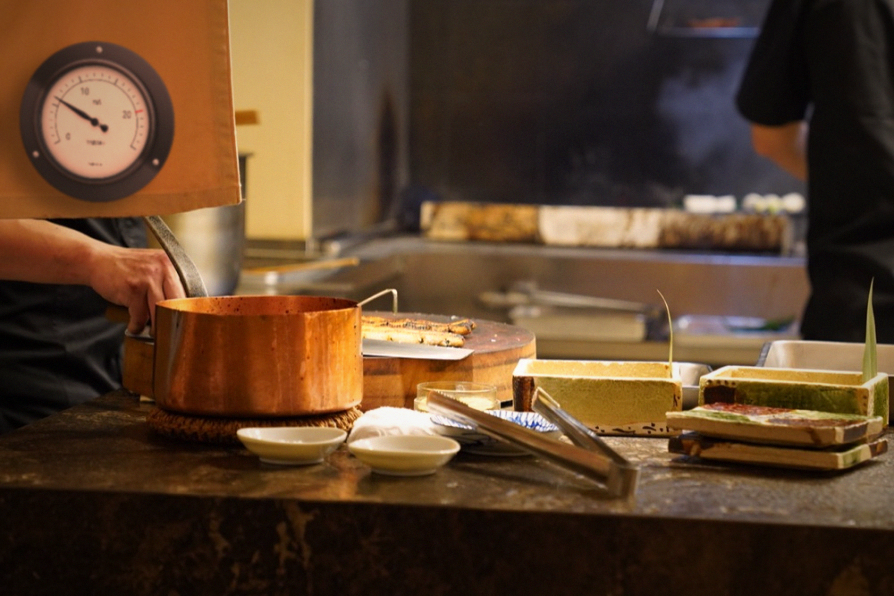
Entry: 6
